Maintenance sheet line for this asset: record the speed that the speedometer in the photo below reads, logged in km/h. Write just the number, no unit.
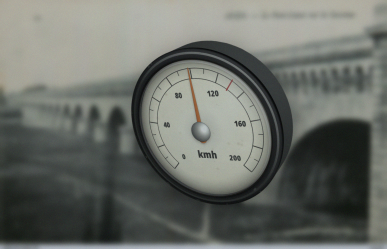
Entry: 100
